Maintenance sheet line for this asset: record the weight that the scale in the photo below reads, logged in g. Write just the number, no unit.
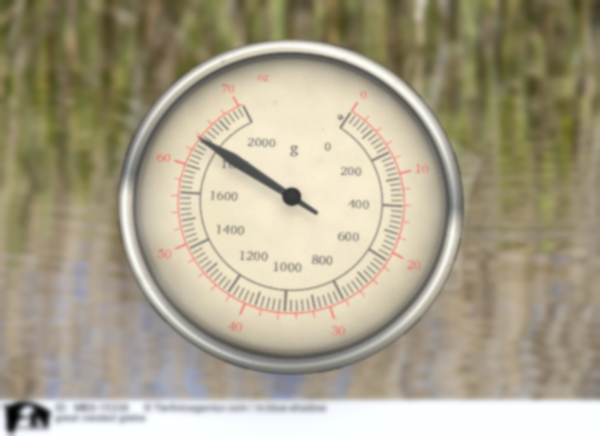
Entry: 1800
